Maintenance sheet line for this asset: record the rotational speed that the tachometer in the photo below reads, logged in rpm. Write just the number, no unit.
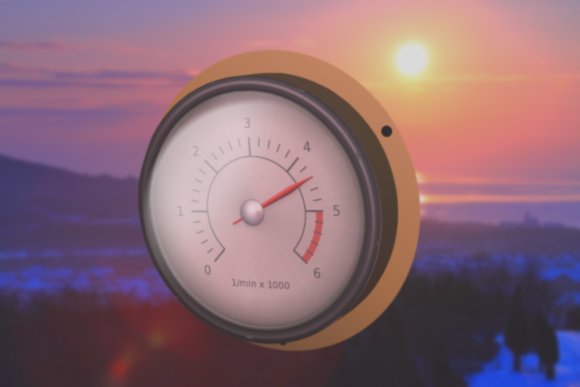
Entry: 4400
